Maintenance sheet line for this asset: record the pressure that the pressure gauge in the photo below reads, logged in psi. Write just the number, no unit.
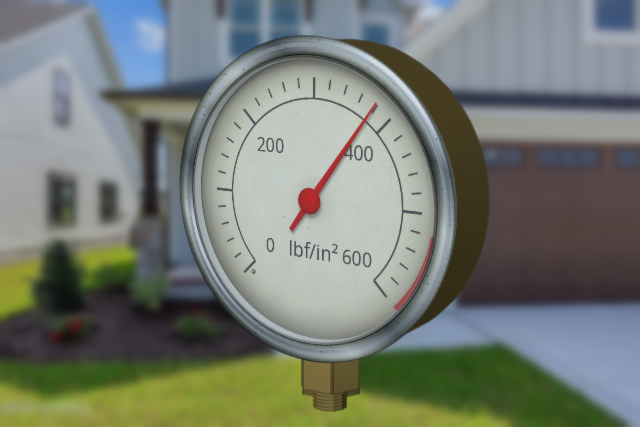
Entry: 380
